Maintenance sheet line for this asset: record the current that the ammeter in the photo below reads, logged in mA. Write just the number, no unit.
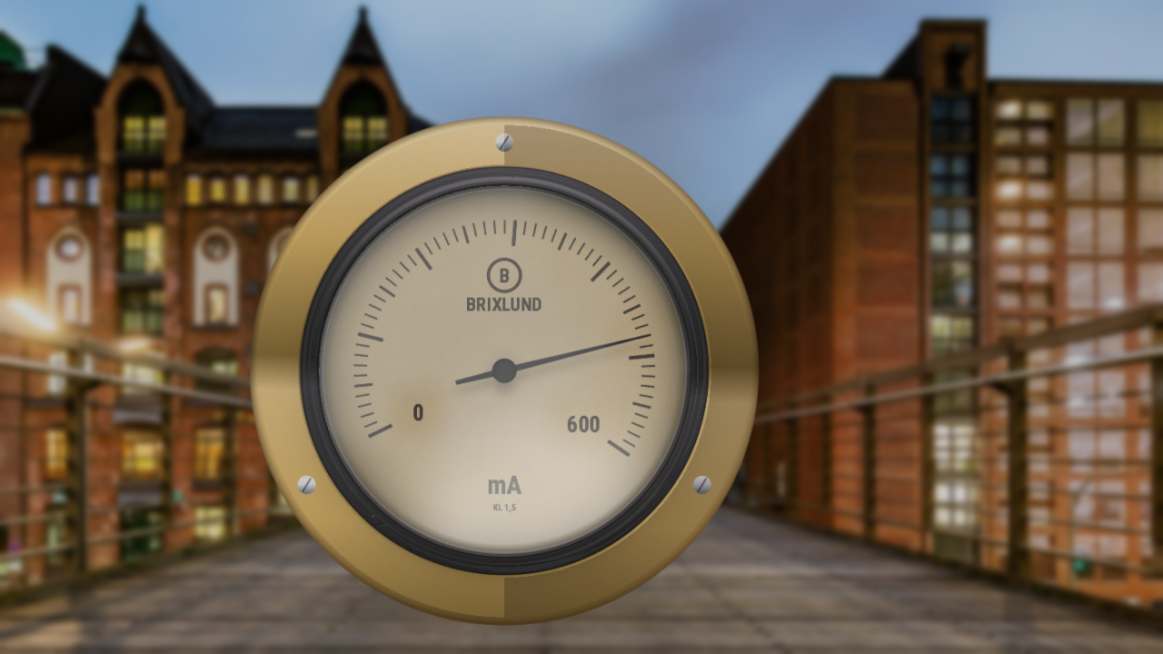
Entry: 480
